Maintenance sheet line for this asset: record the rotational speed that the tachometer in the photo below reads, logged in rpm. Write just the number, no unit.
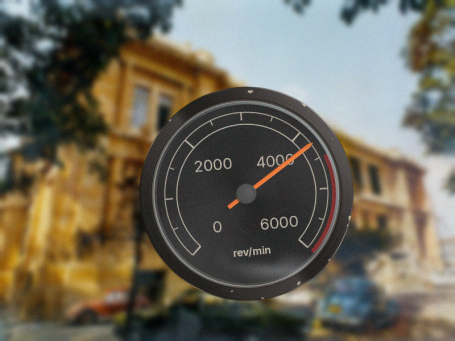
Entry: 4250
